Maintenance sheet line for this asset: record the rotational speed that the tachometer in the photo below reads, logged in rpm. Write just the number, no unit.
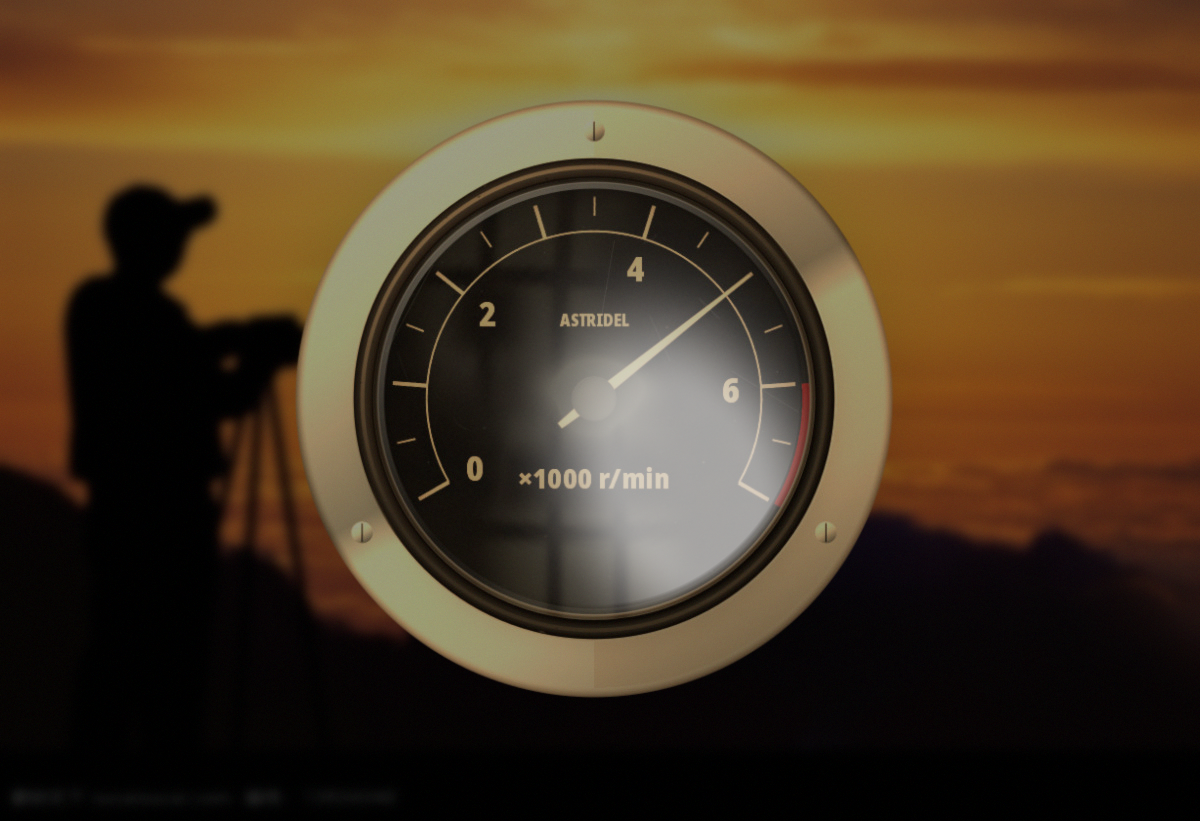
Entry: 5000
